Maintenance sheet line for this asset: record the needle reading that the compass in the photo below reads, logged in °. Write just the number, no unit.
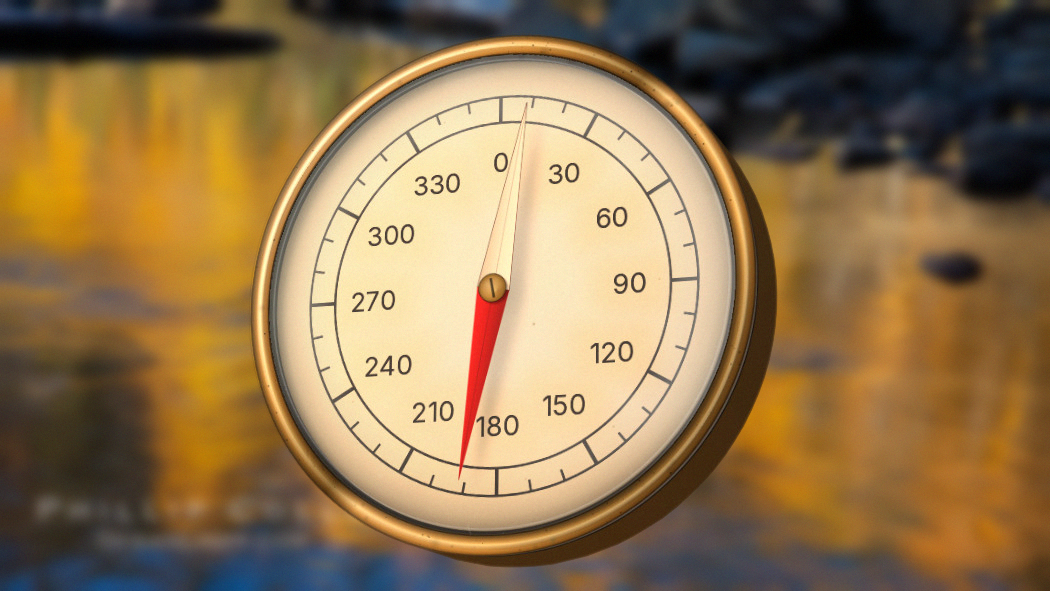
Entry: 190
